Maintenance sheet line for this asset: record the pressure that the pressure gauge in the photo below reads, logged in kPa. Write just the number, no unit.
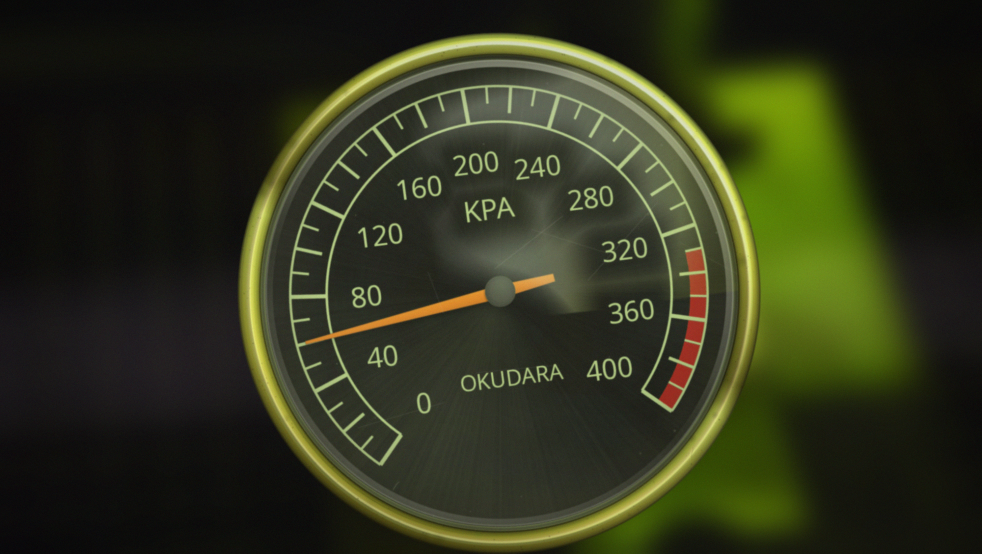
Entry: 60
